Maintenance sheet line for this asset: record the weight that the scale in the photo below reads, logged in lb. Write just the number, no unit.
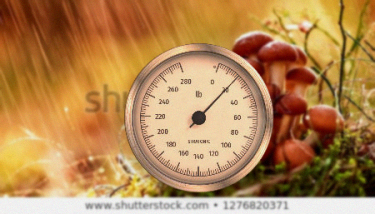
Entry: 20
